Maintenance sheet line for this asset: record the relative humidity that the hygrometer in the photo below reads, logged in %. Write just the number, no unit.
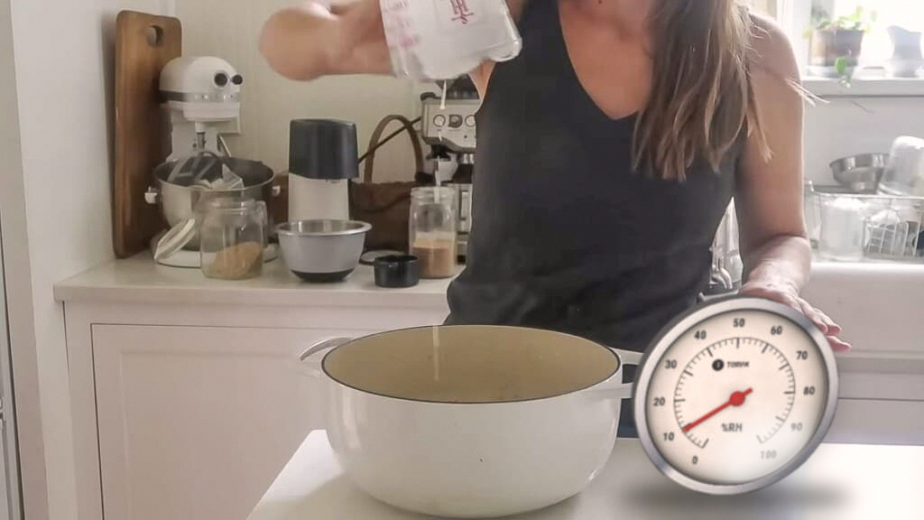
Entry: 10
